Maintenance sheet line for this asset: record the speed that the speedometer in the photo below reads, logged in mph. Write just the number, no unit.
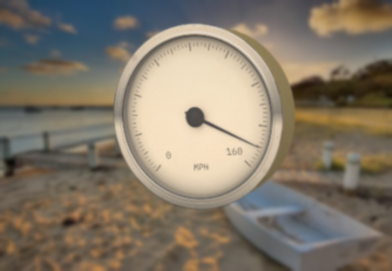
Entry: 150
